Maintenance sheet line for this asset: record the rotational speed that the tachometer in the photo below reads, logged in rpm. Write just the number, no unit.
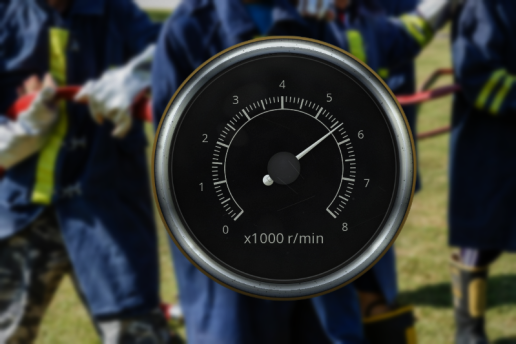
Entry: 5600
